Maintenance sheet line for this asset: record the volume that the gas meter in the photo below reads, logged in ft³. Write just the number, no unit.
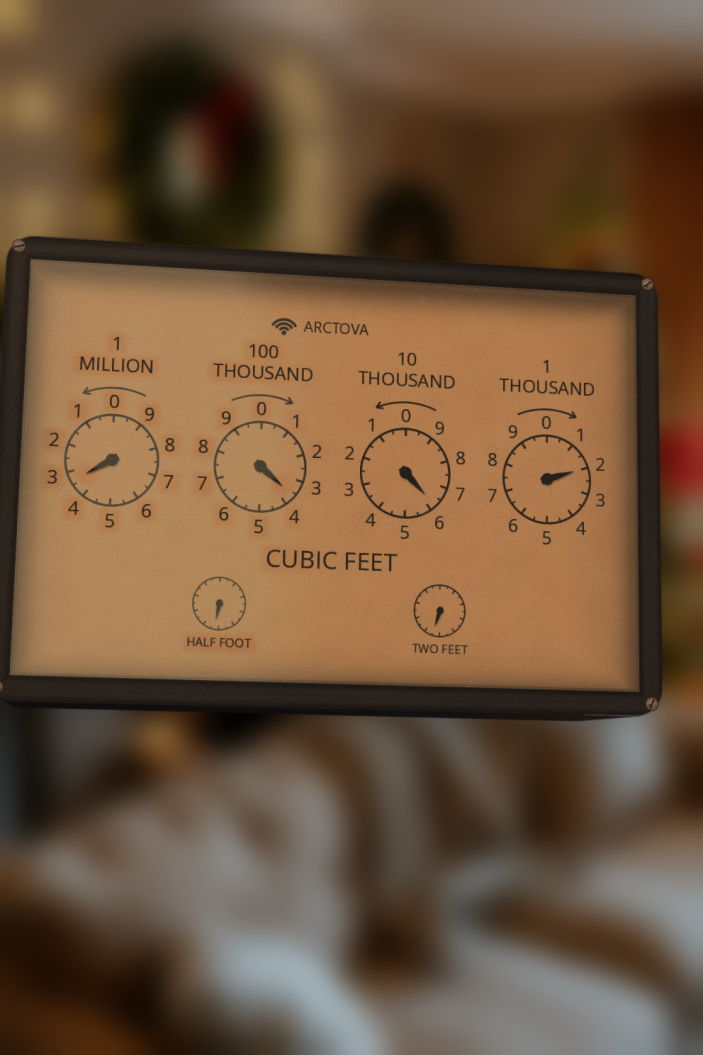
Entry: 336200
